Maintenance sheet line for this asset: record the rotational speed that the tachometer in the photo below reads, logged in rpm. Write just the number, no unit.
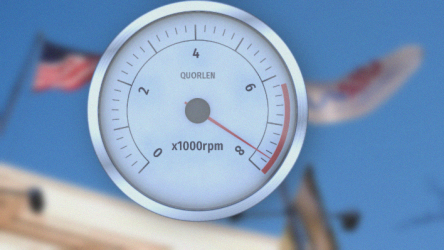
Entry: 7700
